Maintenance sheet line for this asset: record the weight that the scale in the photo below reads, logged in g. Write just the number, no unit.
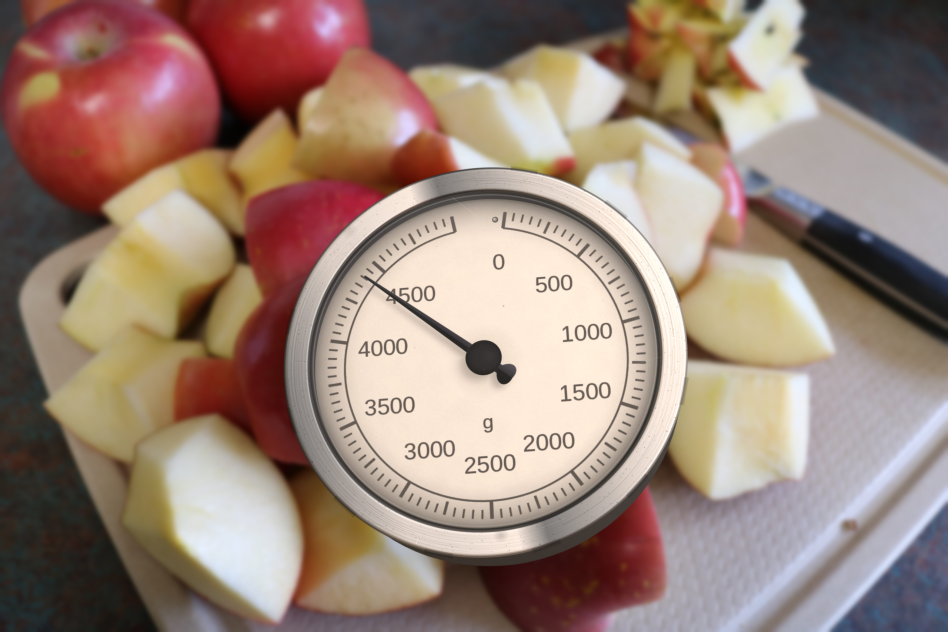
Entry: 4400
